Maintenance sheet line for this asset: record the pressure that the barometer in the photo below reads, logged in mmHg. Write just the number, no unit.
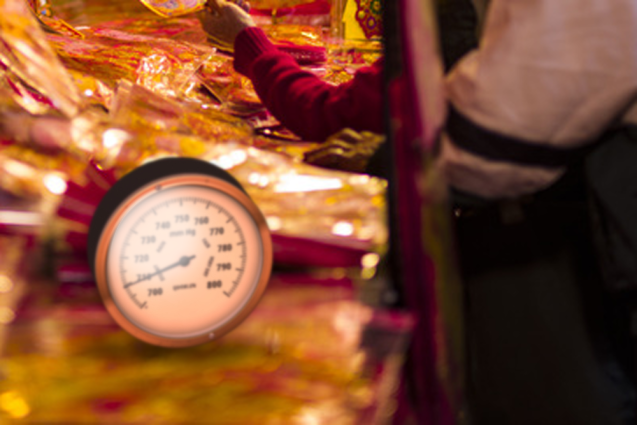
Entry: 710
